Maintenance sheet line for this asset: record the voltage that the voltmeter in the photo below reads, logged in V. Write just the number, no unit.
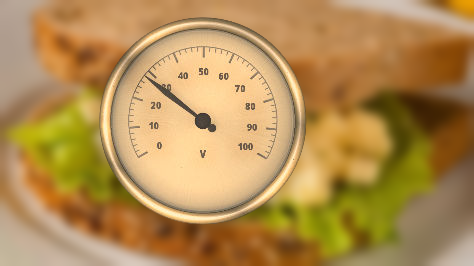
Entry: 28
